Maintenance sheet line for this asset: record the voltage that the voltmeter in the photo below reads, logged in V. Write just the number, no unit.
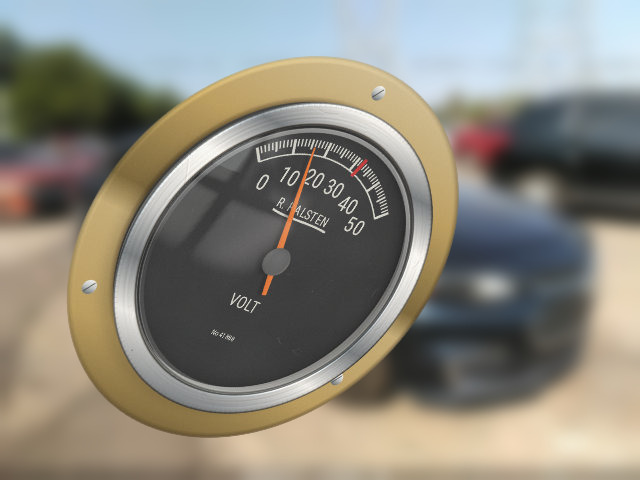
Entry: 15
